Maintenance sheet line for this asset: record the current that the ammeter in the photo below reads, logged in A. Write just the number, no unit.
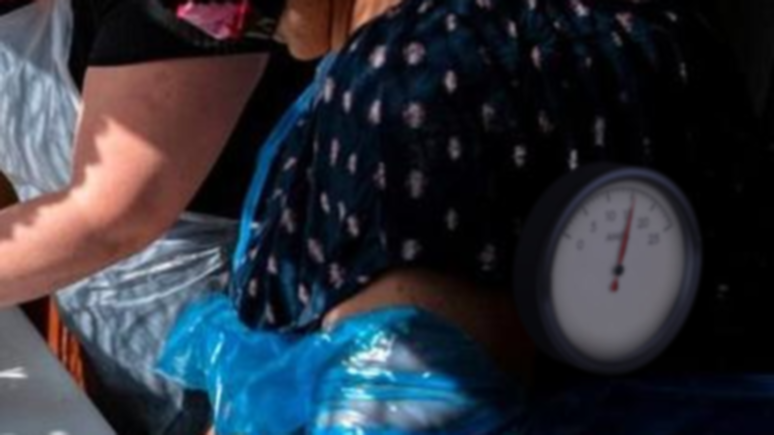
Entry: 15
